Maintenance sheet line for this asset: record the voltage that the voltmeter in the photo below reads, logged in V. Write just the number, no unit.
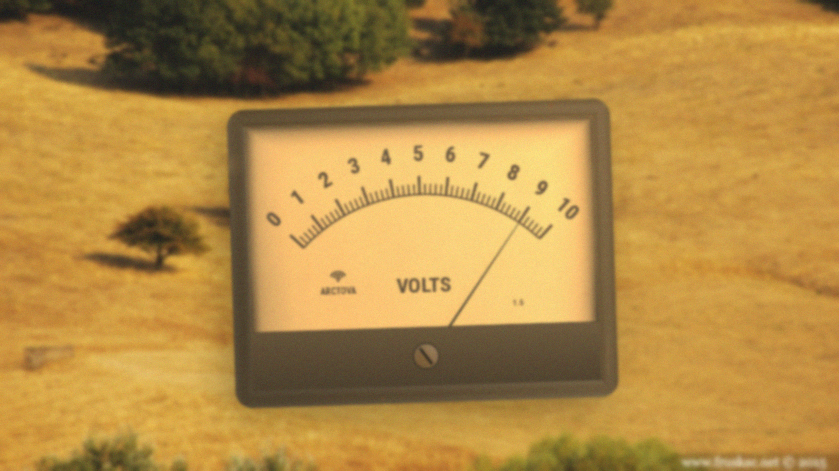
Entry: 9
